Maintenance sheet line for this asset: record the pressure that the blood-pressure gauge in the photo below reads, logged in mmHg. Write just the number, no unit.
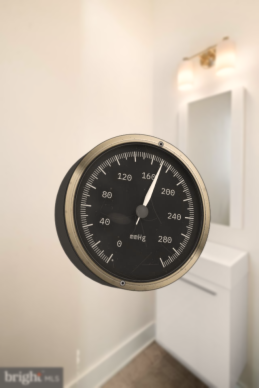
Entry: 170
